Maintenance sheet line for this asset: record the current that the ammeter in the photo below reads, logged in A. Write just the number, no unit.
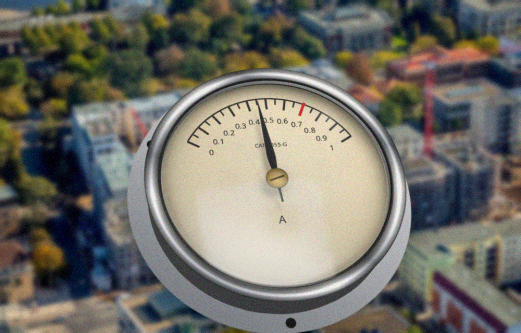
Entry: 0.45
